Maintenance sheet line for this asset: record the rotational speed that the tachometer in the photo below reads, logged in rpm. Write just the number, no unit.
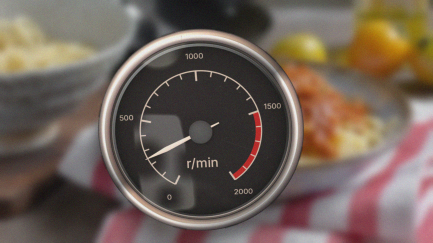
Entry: 250
